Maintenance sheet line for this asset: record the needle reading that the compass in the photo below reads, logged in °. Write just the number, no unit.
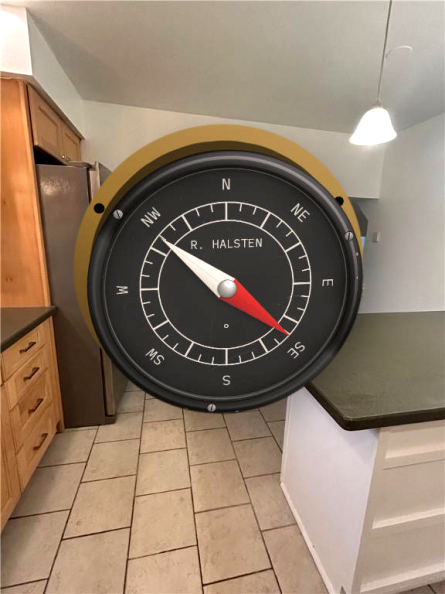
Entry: 130
